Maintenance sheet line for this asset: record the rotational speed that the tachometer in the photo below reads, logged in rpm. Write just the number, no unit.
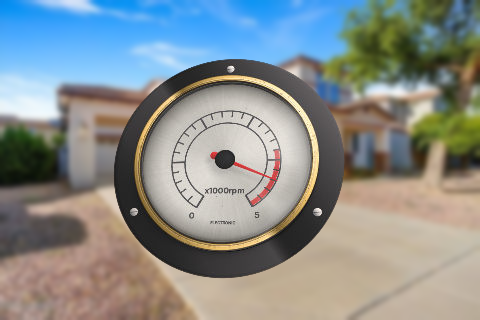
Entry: 4400
